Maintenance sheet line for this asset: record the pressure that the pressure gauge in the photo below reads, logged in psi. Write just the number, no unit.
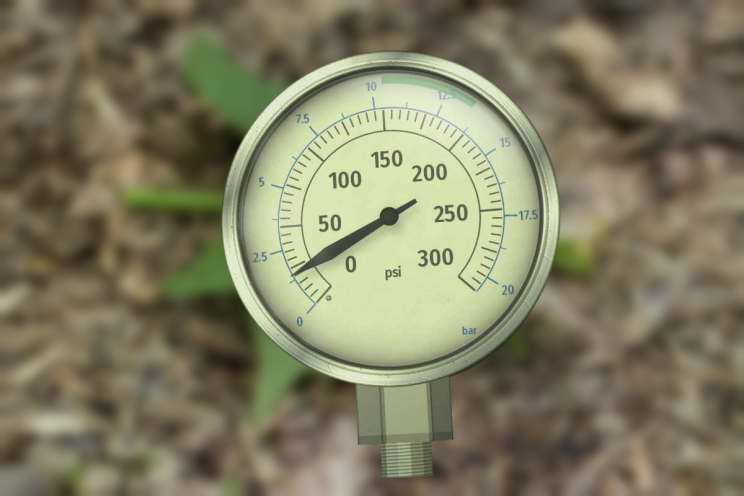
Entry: 20
